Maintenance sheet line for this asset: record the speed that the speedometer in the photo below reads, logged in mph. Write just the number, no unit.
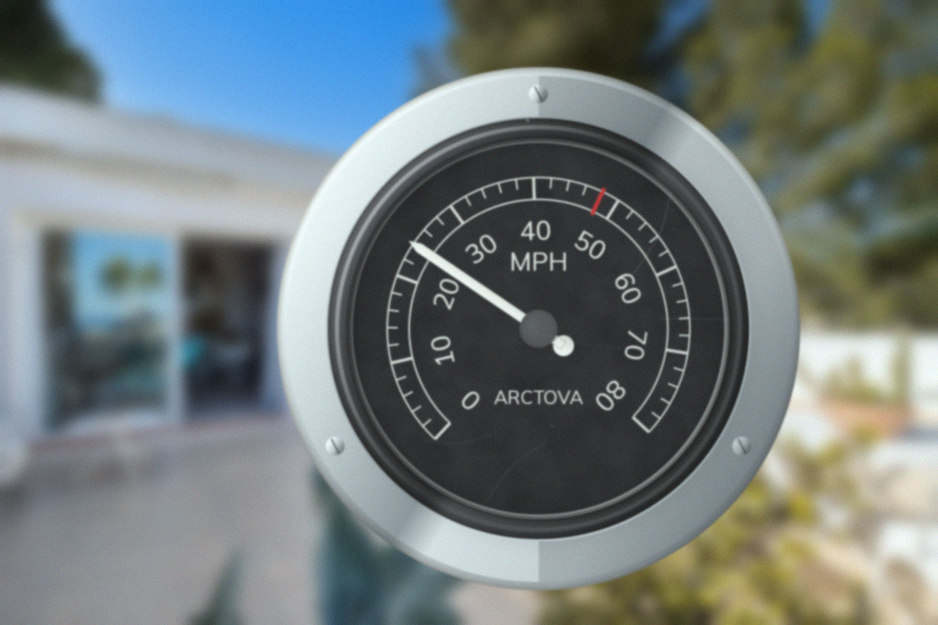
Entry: 24
